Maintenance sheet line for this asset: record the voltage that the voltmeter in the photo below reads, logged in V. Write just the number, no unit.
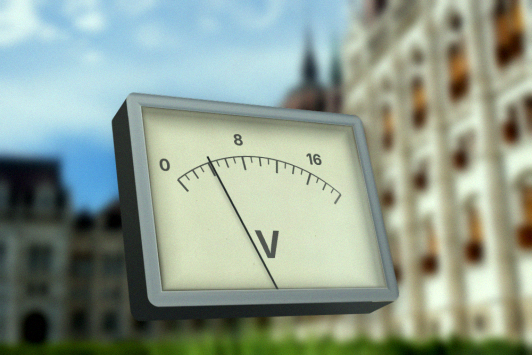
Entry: 4
